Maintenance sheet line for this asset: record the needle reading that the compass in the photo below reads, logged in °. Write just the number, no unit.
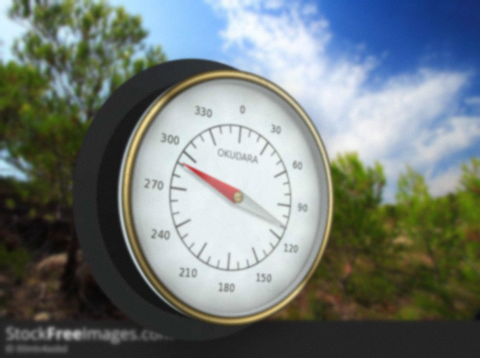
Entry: 290
